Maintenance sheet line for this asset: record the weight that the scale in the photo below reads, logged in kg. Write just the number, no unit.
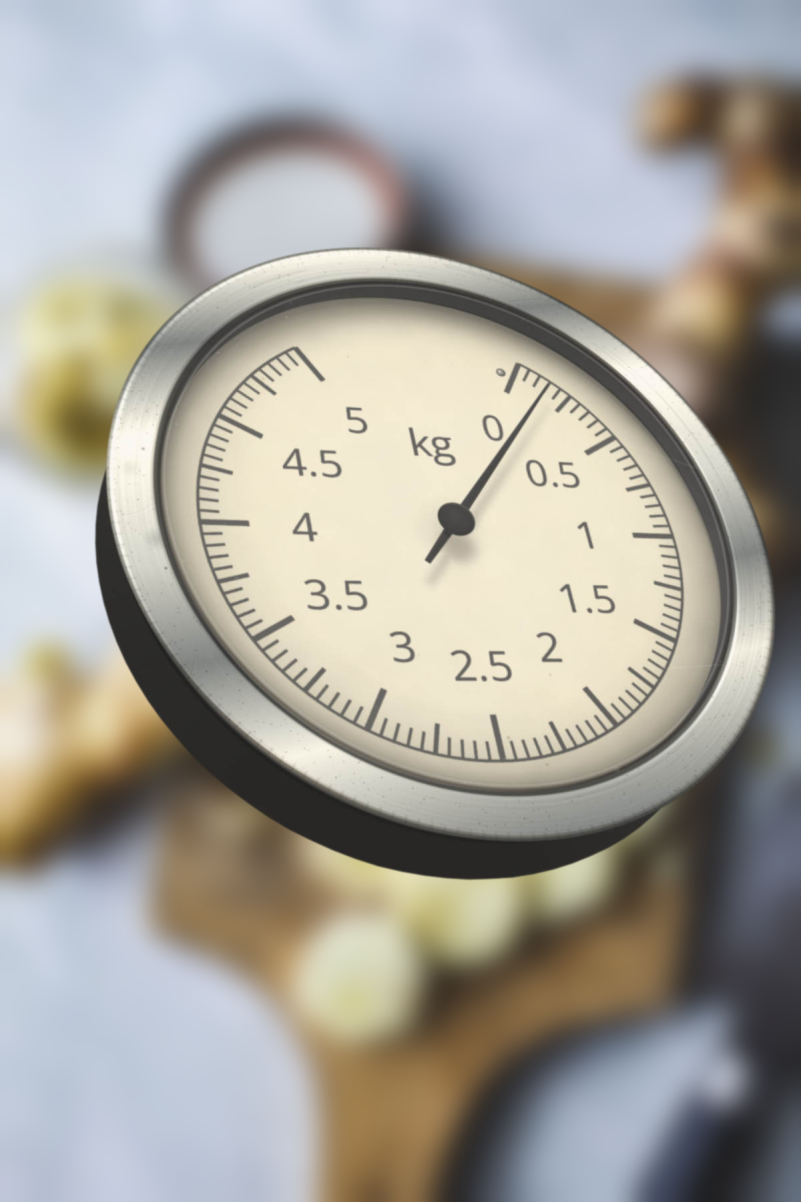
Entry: 0.15
